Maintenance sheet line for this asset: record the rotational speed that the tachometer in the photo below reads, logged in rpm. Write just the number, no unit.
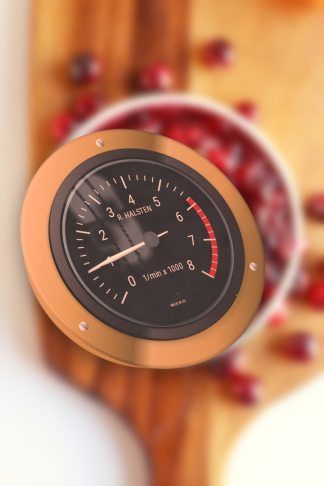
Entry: 1000
